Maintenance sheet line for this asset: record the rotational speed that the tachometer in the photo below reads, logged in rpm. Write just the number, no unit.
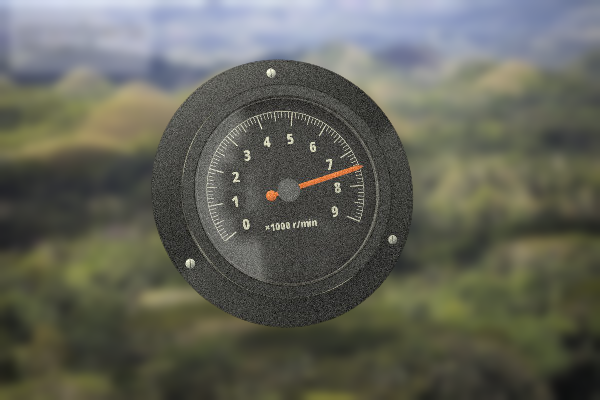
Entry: 7500
